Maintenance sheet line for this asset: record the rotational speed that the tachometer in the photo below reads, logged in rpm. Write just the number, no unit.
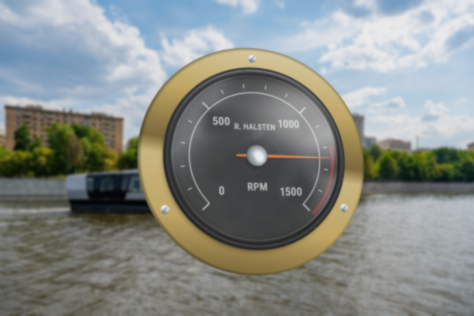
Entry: 1250
